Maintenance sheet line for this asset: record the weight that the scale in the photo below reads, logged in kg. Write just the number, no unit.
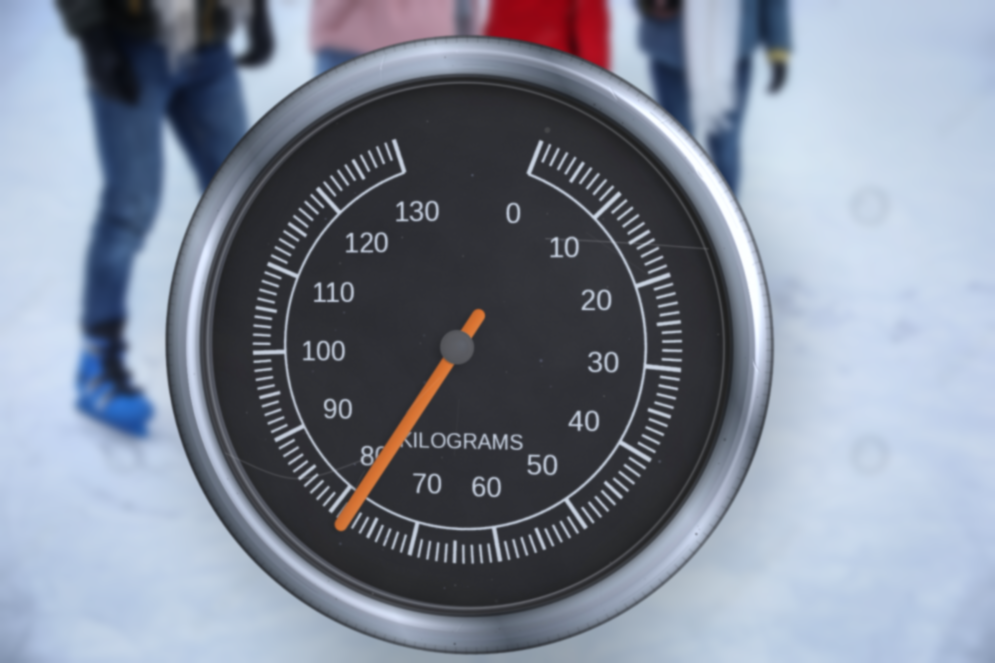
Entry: 78
